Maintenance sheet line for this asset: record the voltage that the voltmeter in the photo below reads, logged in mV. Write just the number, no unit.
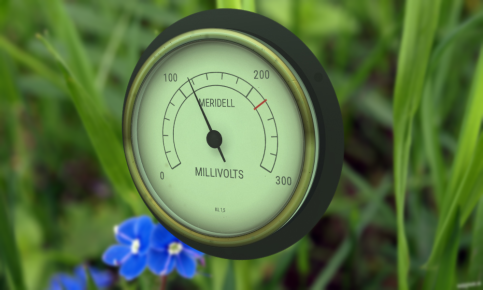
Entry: 120
